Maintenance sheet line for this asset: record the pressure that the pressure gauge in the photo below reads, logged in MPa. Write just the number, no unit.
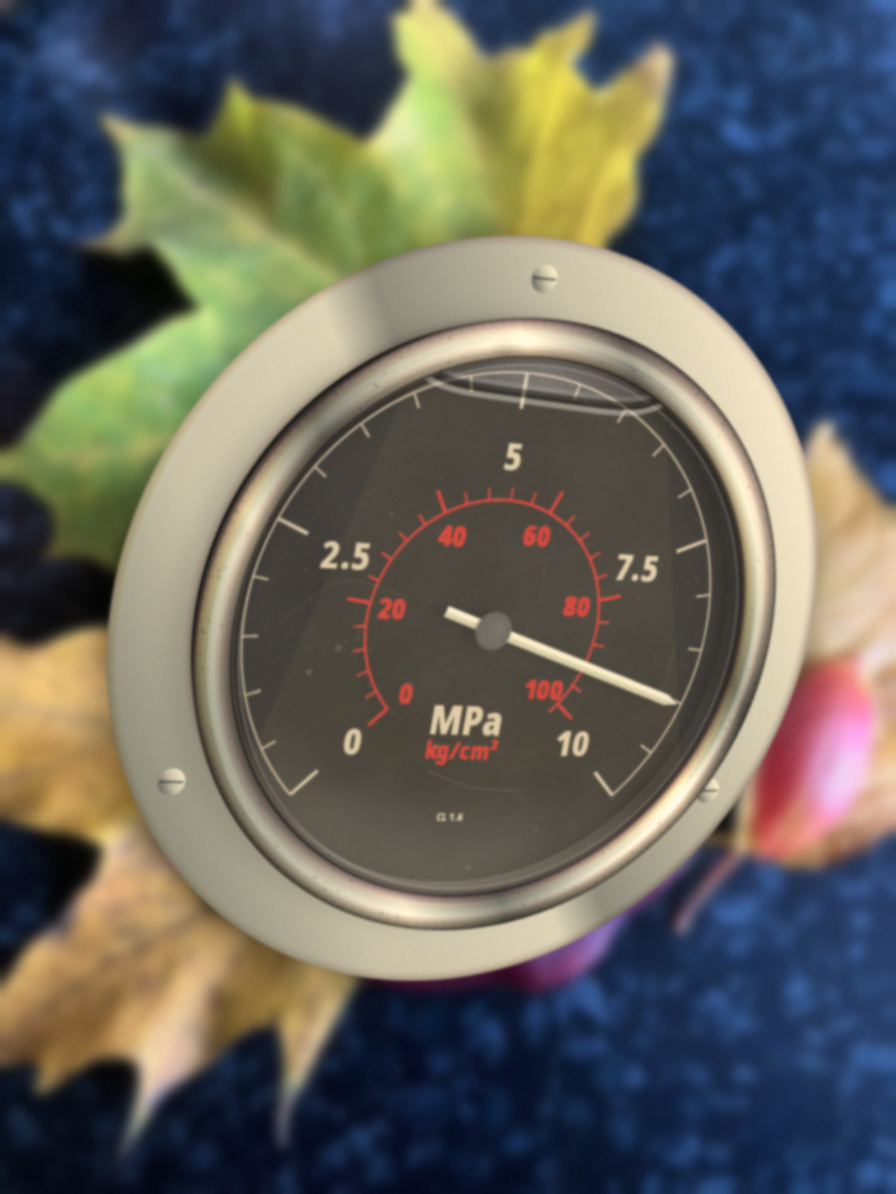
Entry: 9
